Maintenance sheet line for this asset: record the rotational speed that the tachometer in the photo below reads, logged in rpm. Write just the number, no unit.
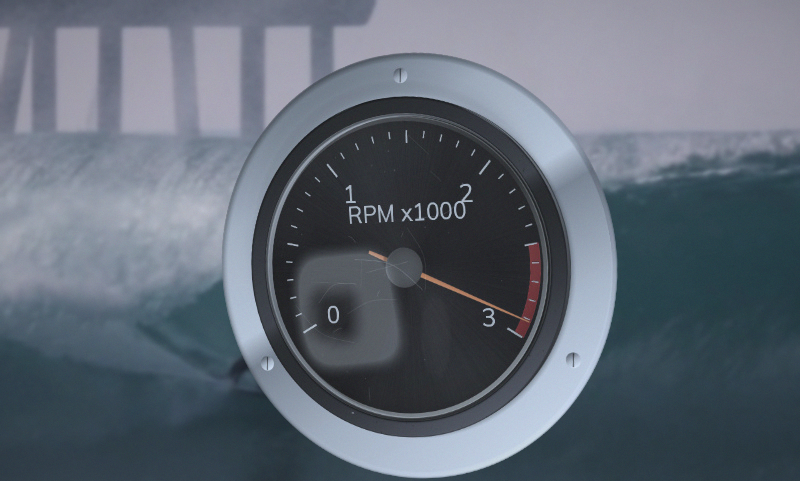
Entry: 2900
